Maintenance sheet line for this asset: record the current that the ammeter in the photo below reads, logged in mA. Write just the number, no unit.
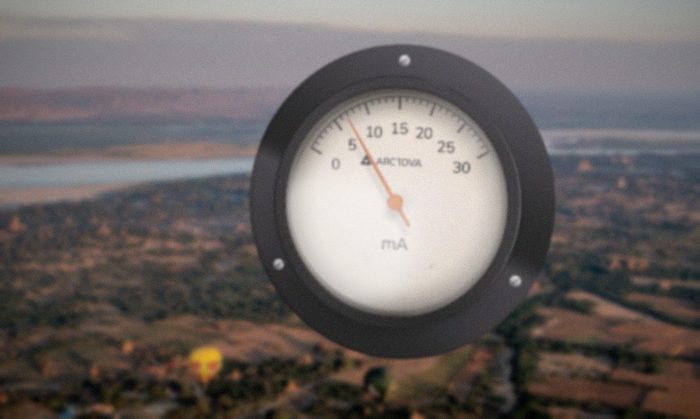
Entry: 7
